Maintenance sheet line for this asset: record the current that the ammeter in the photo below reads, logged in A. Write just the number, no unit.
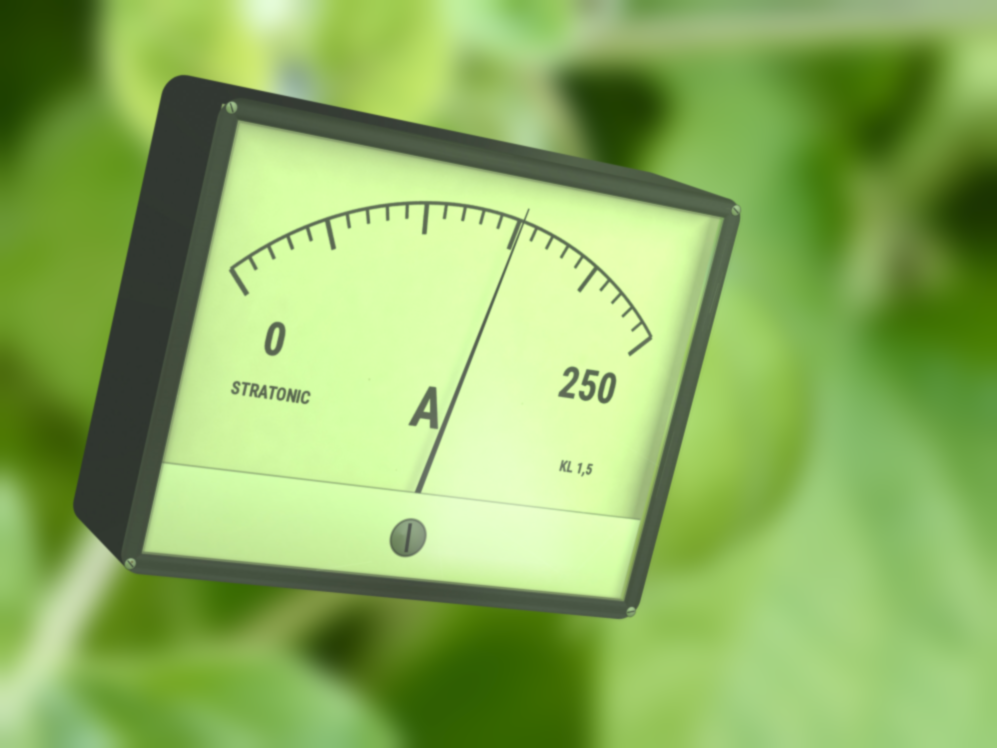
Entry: 150
